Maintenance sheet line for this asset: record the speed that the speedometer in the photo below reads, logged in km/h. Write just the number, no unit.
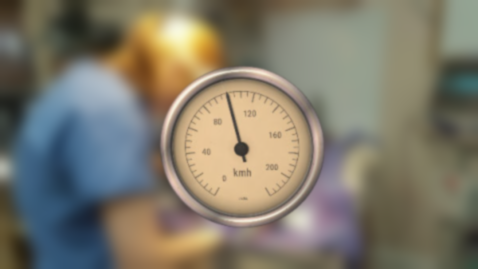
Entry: 100
